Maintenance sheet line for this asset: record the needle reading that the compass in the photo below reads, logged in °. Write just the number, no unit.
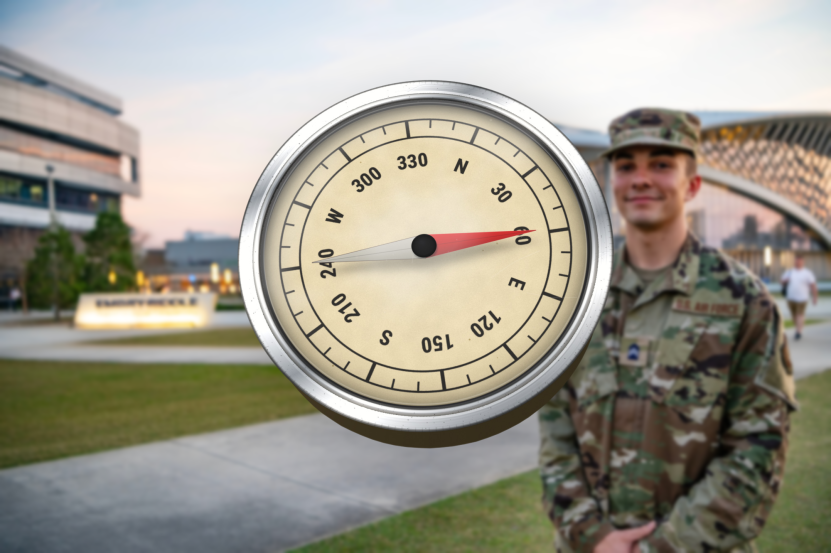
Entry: 60
